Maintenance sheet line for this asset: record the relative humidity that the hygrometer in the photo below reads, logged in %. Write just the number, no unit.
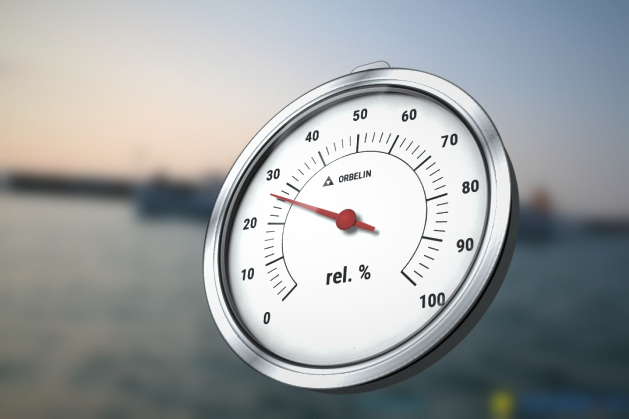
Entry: 26
